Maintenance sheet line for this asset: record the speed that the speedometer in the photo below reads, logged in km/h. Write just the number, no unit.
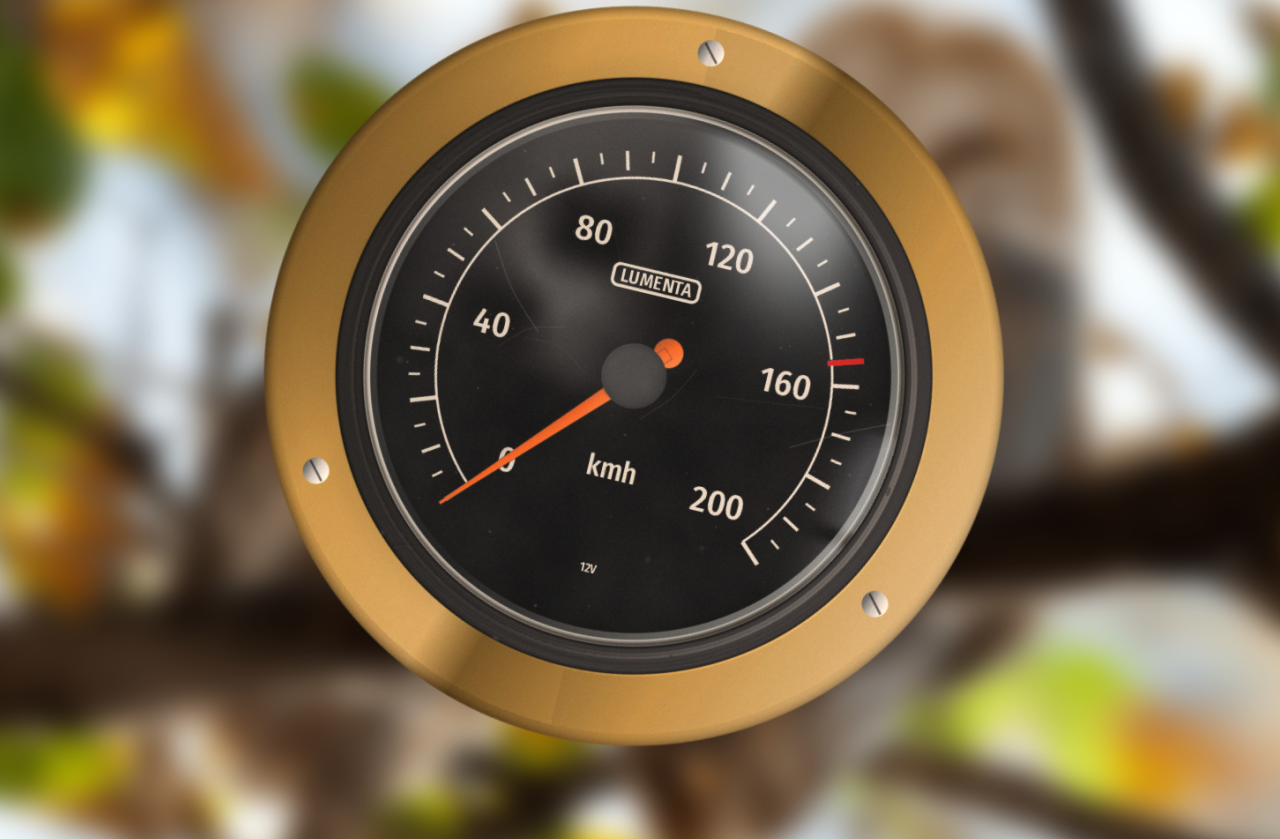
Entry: 0
